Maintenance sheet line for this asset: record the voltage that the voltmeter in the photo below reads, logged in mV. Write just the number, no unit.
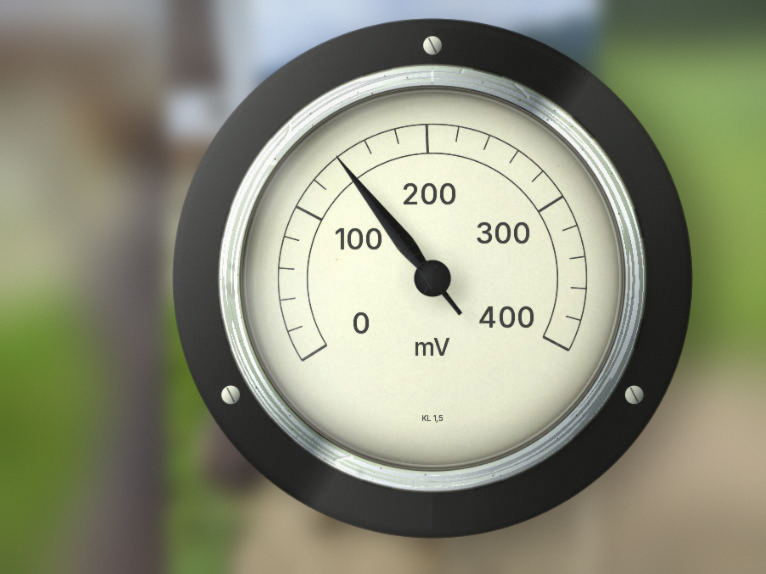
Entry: 140
